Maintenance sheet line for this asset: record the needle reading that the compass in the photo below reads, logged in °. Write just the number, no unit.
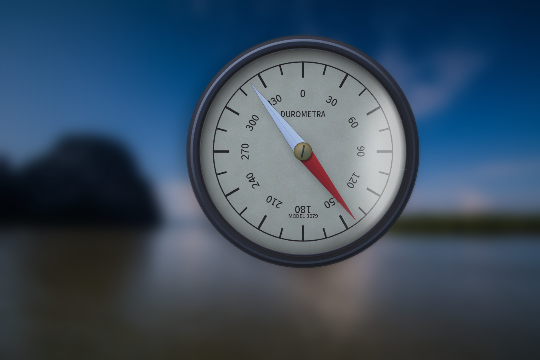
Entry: 142.5
